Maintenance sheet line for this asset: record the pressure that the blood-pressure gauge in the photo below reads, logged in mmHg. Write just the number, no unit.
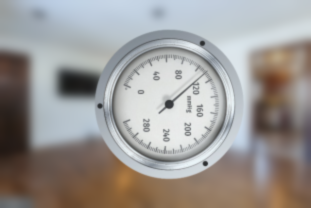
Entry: 110
